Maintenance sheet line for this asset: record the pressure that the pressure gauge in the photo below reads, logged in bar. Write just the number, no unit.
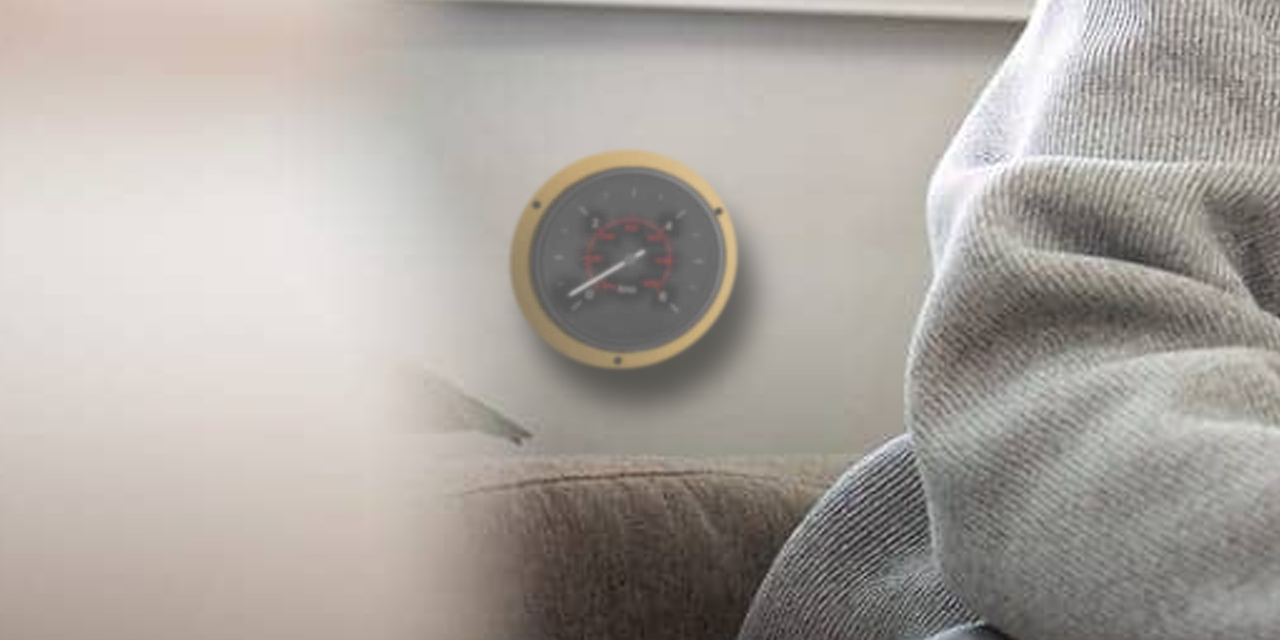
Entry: 0.25
